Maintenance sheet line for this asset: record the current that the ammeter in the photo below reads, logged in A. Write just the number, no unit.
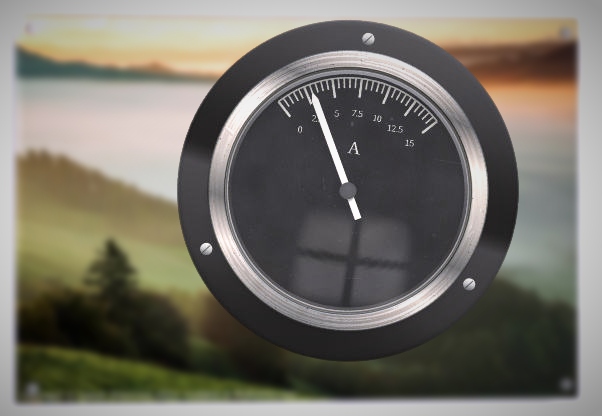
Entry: 3
